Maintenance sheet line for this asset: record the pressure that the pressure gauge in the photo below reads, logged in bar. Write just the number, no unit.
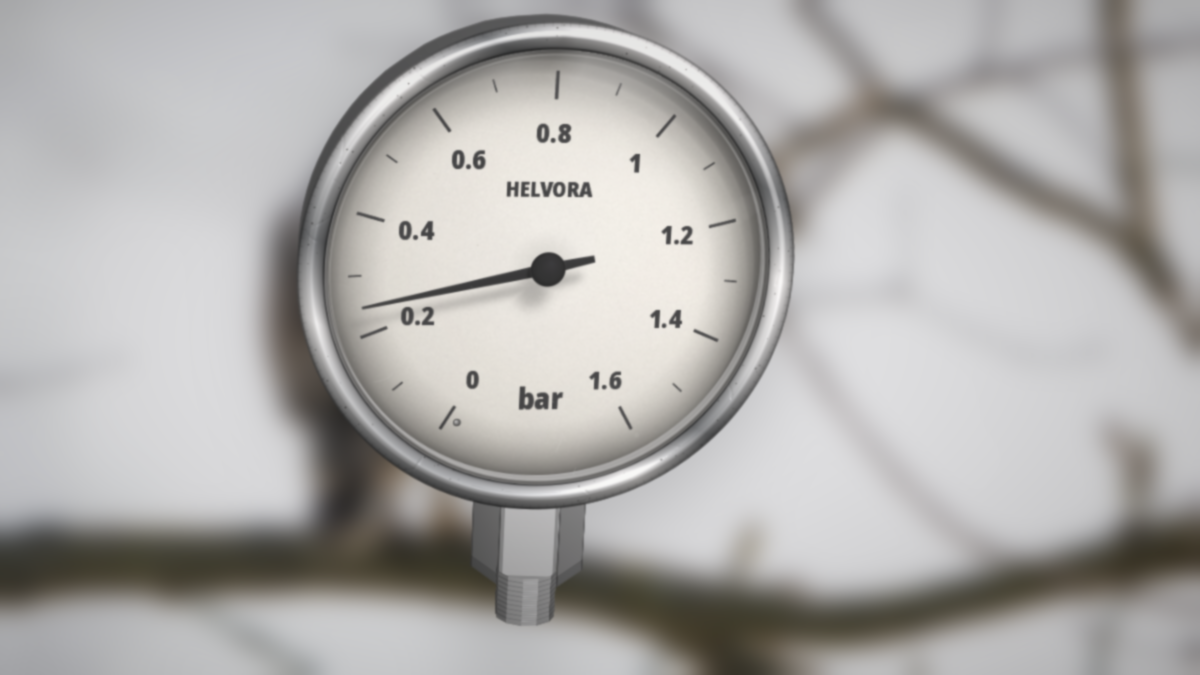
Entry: 0.25
